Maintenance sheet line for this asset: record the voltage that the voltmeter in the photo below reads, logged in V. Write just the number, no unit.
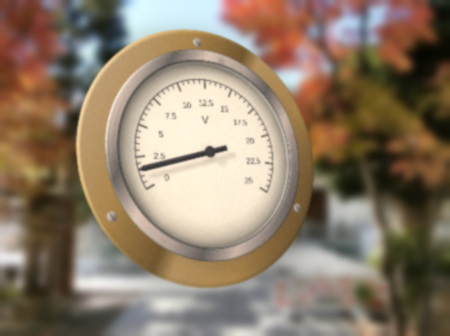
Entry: 1.5
